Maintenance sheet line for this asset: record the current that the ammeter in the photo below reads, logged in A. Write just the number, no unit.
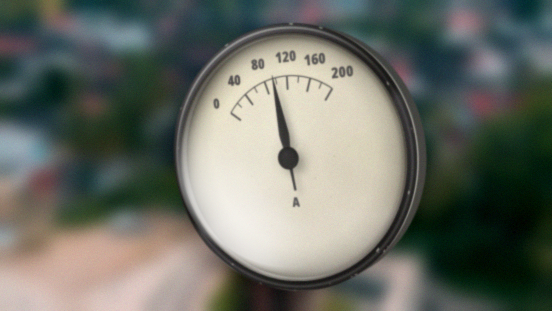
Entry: 100
